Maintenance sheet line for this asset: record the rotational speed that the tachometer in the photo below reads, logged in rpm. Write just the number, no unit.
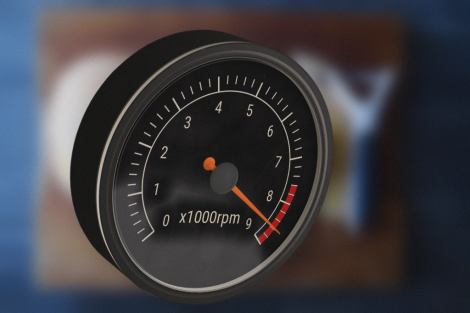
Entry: 8600
